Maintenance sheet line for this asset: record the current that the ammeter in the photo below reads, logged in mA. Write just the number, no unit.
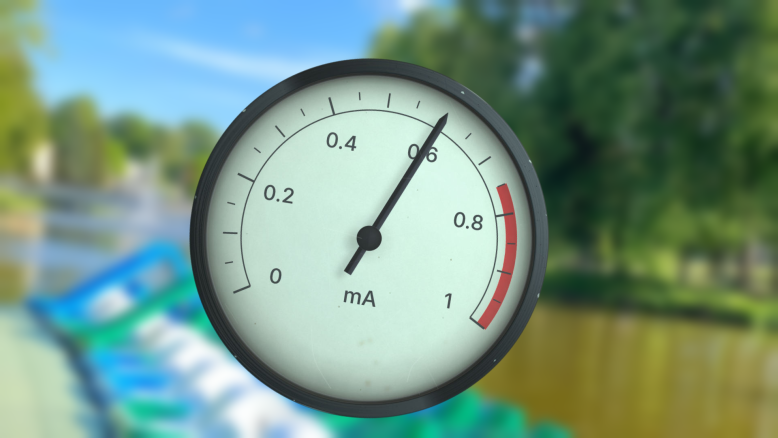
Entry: 0.6
